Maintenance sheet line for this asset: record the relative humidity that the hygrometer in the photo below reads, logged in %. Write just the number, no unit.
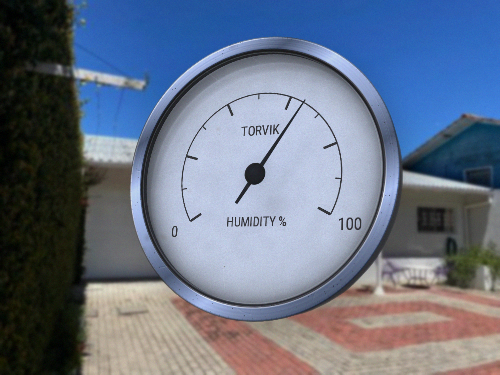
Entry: 65
